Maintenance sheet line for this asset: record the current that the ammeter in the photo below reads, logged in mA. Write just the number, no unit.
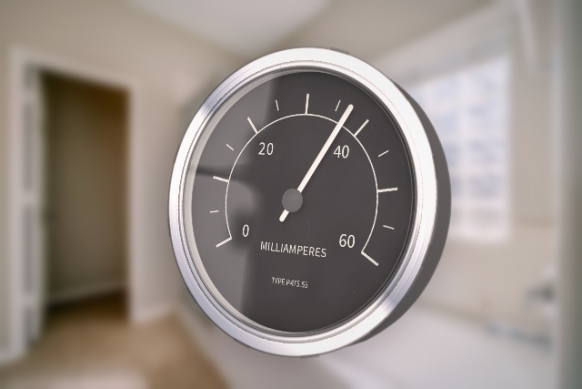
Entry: 37.5
